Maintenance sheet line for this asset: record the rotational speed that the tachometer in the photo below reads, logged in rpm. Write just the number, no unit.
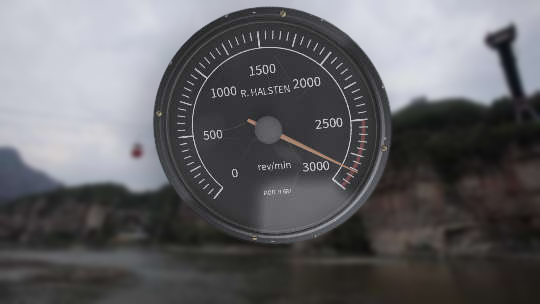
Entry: 2850
